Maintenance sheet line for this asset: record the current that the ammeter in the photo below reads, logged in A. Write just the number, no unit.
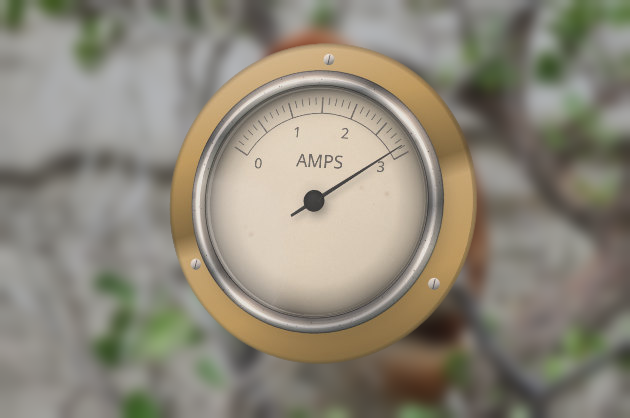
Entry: 2.9
